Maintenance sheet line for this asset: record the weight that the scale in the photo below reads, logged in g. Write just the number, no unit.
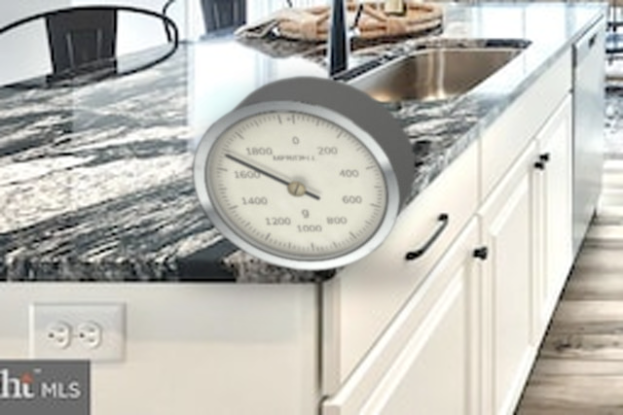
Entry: 1700
